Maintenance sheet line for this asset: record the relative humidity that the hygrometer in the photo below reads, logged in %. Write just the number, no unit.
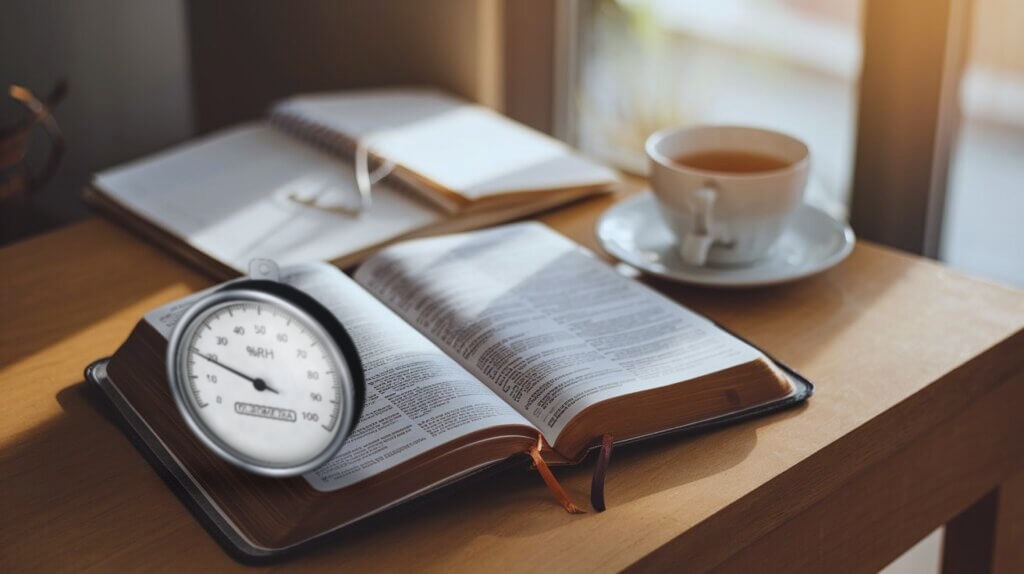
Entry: 20
